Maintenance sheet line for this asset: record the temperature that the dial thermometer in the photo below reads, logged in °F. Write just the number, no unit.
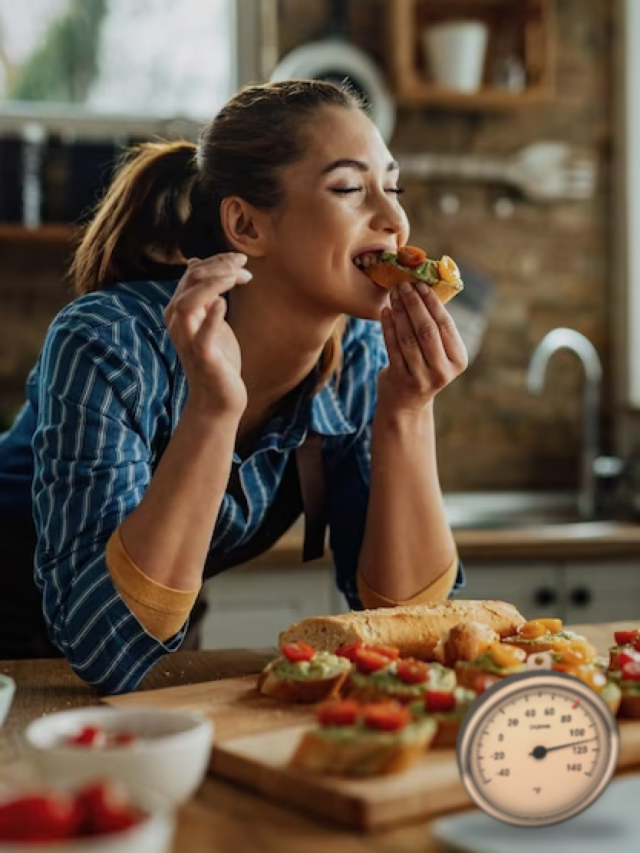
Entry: 110
